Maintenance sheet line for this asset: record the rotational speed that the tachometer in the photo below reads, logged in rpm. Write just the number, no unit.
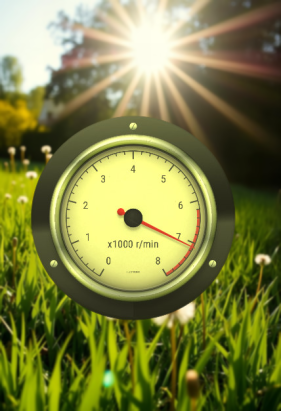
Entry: 7100
